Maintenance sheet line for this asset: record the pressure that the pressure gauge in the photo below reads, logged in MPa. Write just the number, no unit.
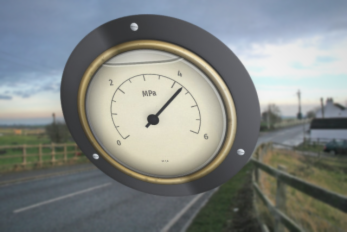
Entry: 4.25
